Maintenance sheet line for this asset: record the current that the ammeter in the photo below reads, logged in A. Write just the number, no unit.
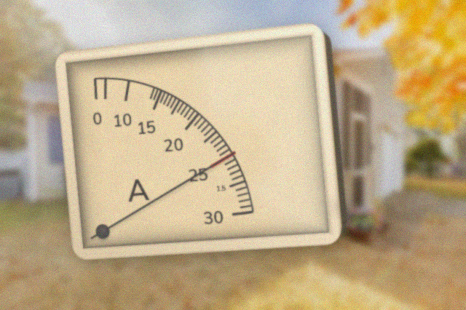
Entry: 25
